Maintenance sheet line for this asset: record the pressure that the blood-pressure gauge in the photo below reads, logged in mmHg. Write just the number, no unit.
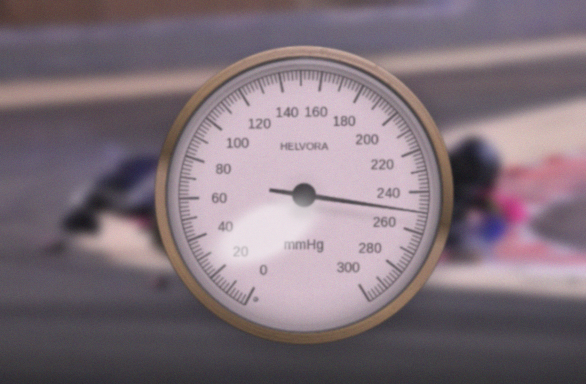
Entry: 250
